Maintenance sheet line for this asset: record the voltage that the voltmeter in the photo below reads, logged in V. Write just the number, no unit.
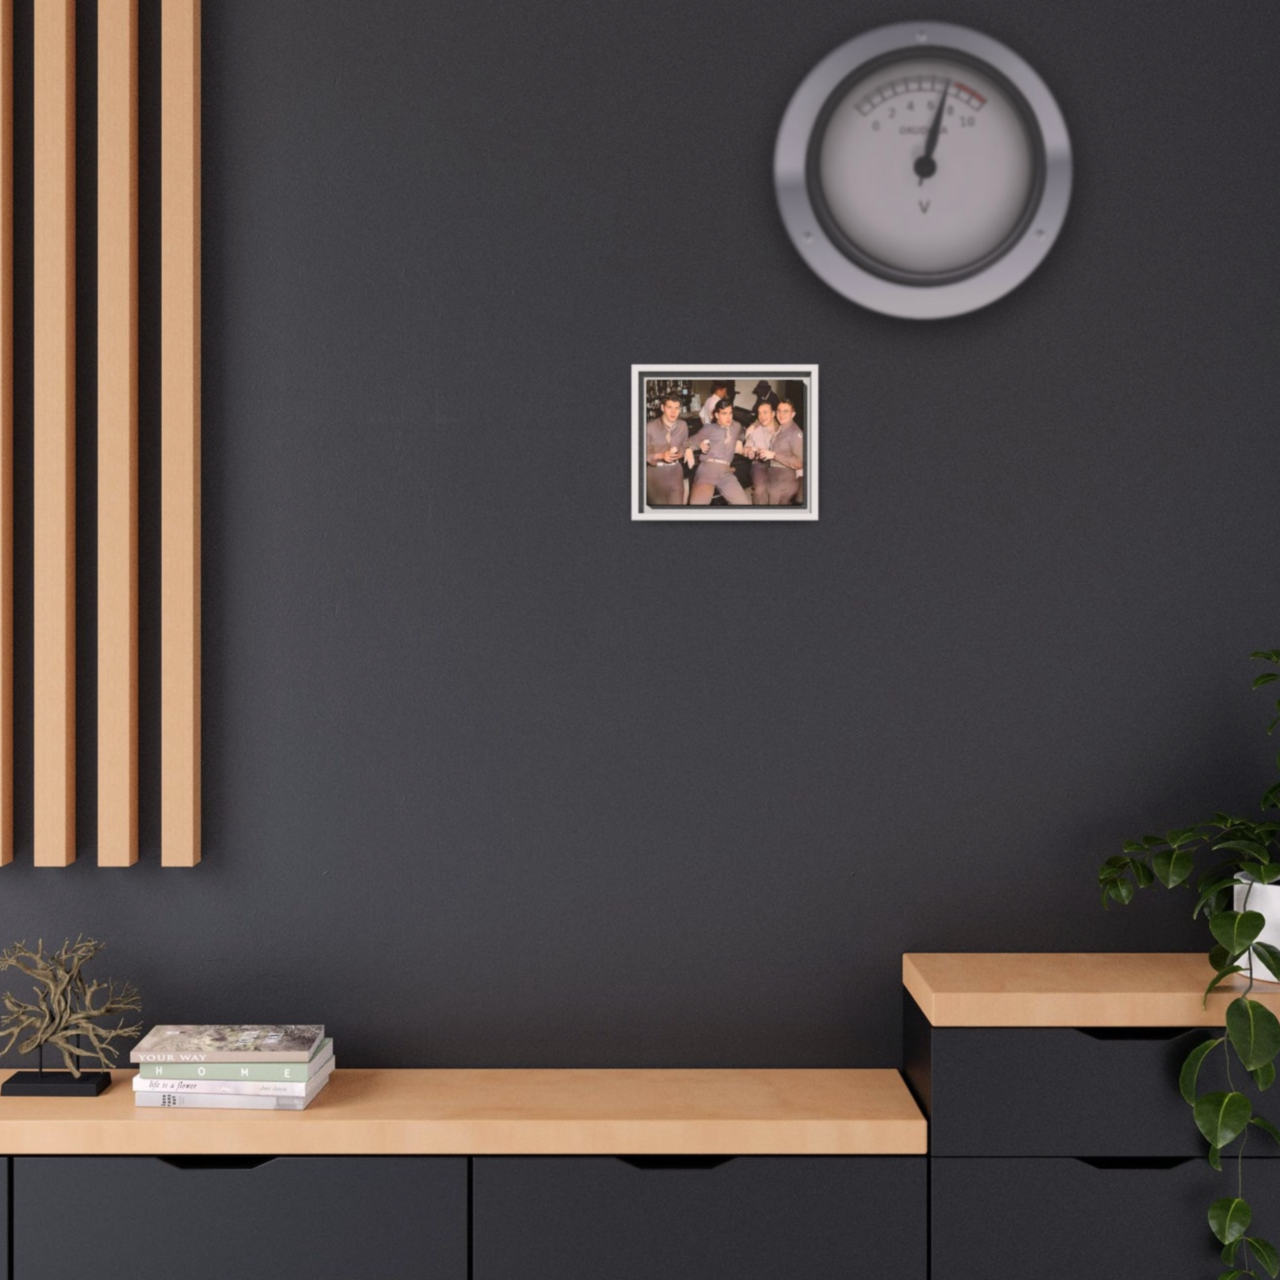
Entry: 7
